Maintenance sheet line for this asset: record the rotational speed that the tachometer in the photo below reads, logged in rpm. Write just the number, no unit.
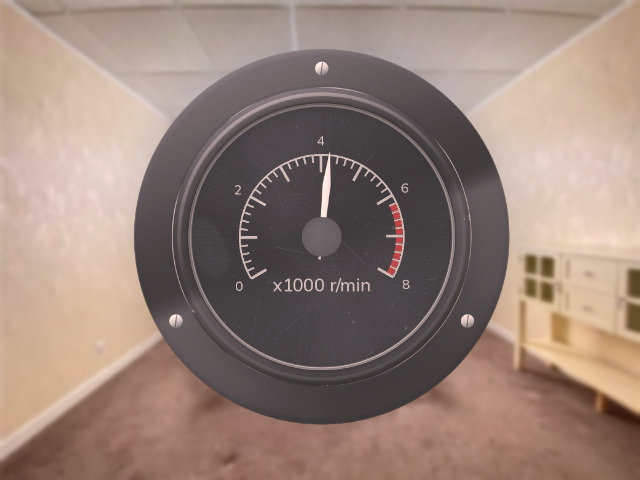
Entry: 4200
